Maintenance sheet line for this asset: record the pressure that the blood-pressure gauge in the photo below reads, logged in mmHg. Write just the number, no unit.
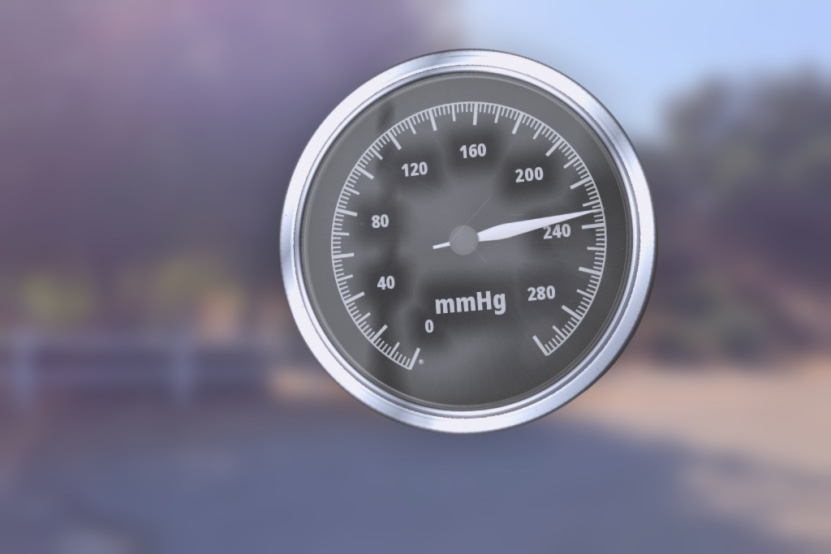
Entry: 234
